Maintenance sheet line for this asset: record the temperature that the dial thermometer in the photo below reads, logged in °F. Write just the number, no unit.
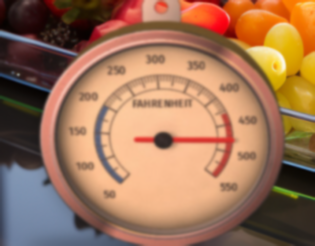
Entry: 475
